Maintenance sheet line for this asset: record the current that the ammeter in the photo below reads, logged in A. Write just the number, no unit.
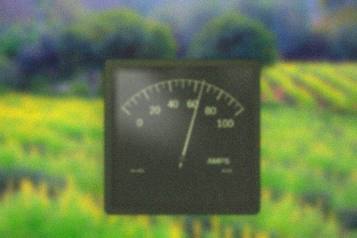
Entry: 65
